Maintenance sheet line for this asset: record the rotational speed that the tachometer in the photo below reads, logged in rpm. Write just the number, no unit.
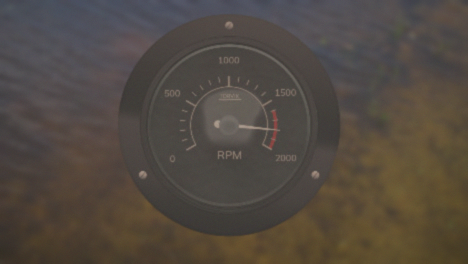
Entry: 1800
